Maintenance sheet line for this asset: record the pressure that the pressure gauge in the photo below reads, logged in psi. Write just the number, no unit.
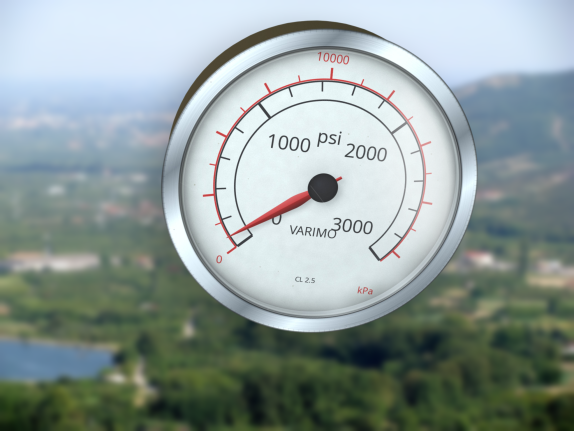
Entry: 100
